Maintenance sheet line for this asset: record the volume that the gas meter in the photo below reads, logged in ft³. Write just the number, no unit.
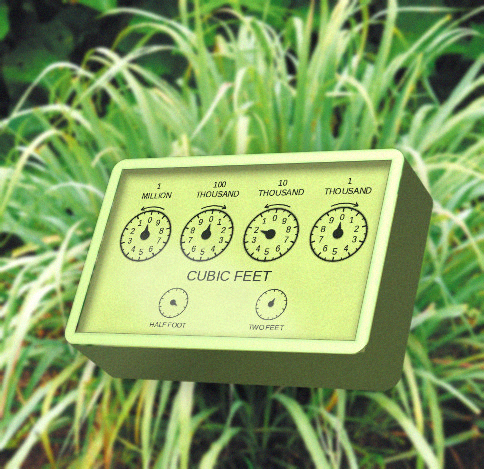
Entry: 2000
